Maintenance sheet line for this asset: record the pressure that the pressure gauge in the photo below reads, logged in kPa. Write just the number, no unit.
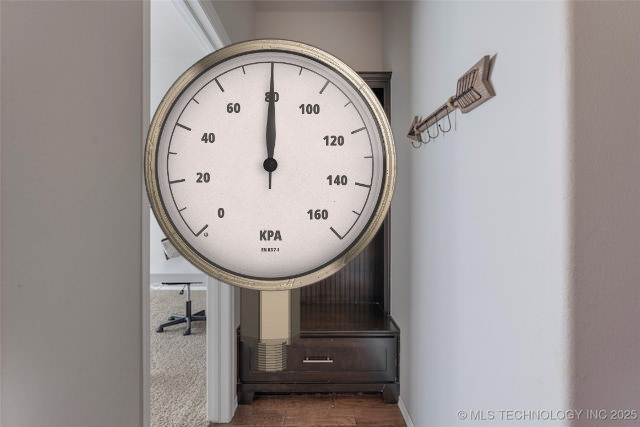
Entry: 80
